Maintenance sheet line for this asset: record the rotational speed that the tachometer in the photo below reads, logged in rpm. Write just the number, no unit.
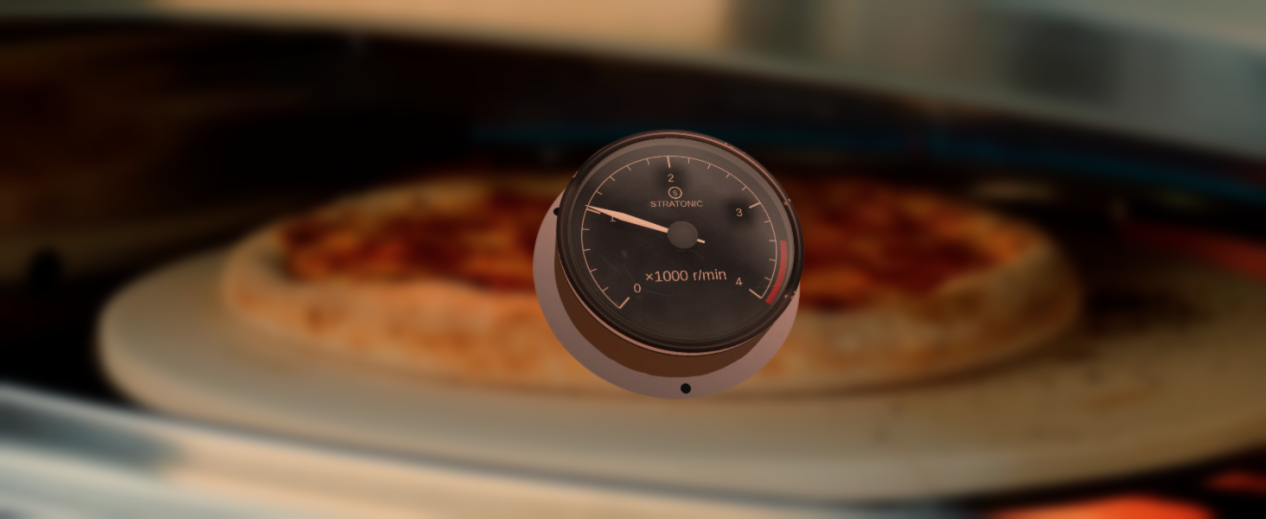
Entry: 1000
